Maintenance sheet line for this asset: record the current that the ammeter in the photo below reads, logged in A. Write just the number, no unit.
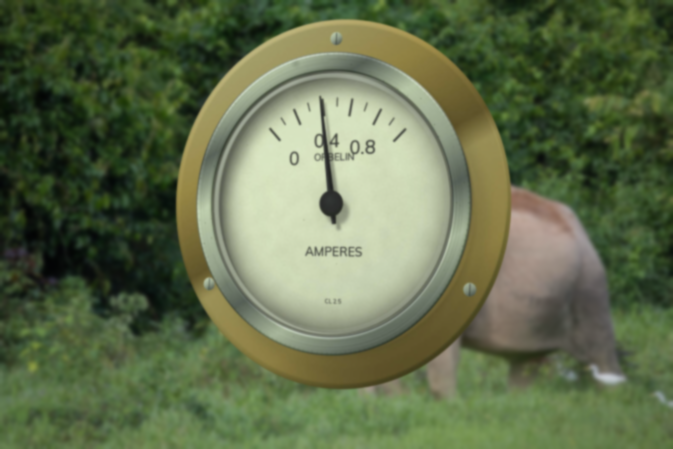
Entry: 0.4
